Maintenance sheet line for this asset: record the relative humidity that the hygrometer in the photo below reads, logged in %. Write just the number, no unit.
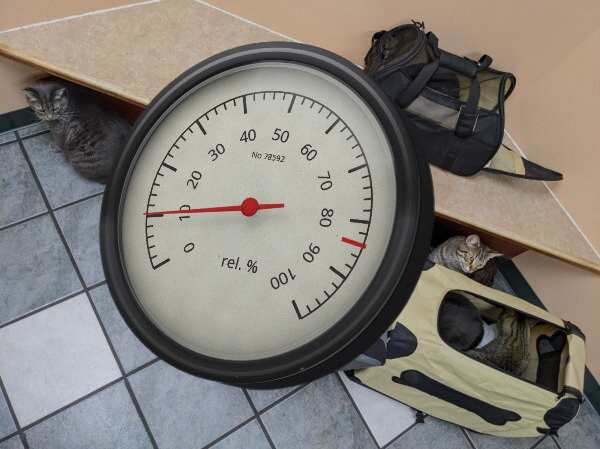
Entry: 10
